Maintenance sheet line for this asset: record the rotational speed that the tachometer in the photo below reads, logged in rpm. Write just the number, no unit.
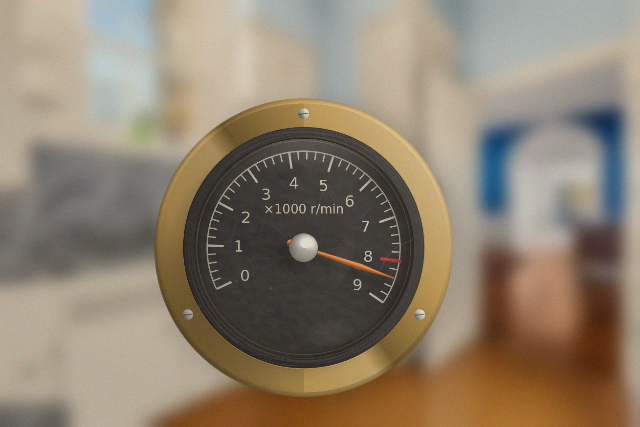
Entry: 8400
